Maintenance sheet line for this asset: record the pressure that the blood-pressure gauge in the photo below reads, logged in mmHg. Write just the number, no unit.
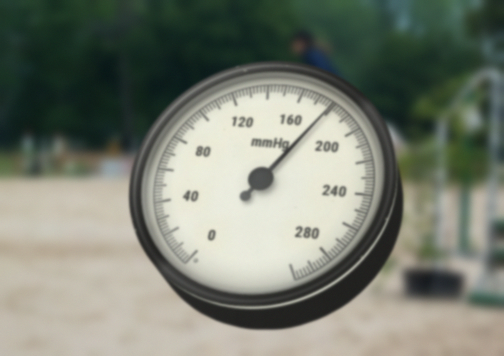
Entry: 180
